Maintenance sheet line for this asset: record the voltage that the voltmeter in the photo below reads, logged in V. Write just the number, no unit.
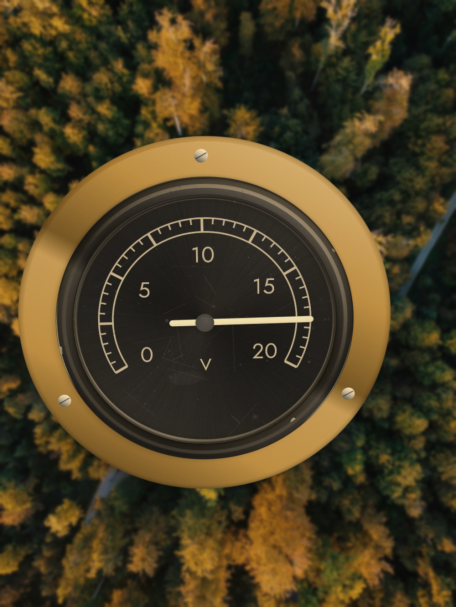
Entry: 17.5
